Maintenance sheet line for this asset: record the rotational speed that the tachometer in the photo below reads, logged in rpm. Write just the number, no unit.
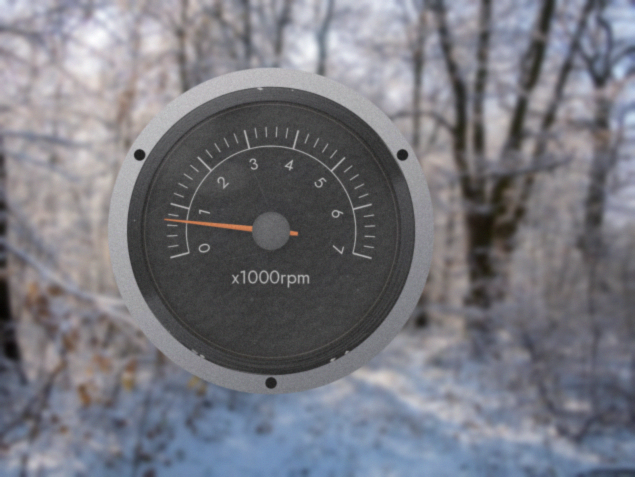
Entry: 700
